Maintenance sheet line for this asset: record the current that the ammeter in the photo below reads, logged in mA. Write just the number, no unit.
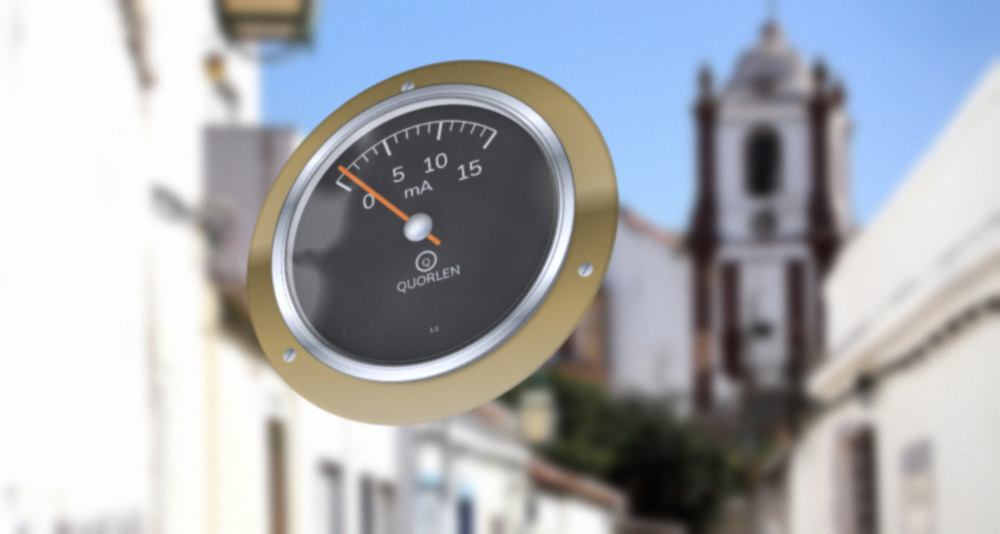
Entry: 1
